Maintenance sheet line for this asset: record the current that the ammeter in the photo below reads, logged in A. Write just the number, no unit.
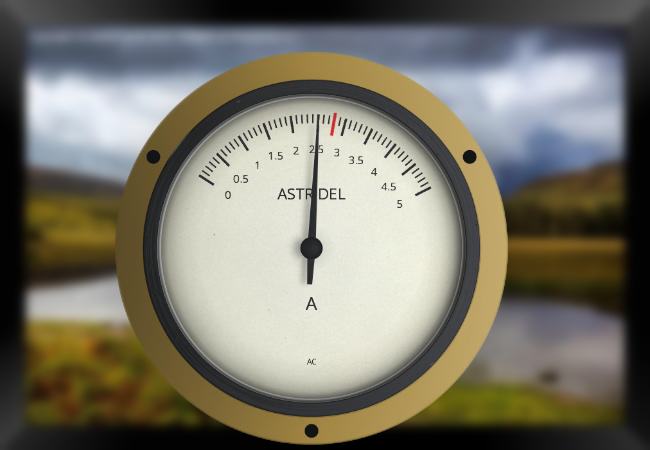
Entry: 2.5
